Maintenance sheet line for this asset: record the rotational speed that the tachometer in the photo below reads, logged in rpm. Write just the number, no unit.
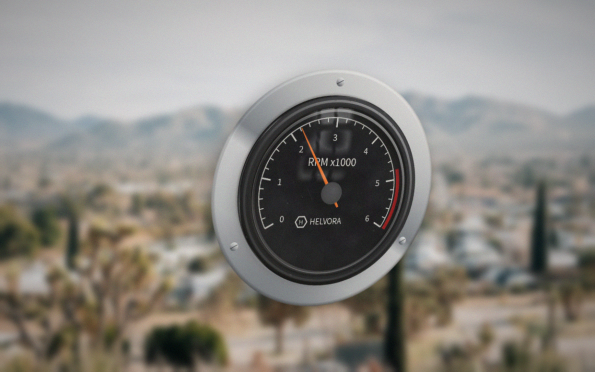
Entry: 2200
